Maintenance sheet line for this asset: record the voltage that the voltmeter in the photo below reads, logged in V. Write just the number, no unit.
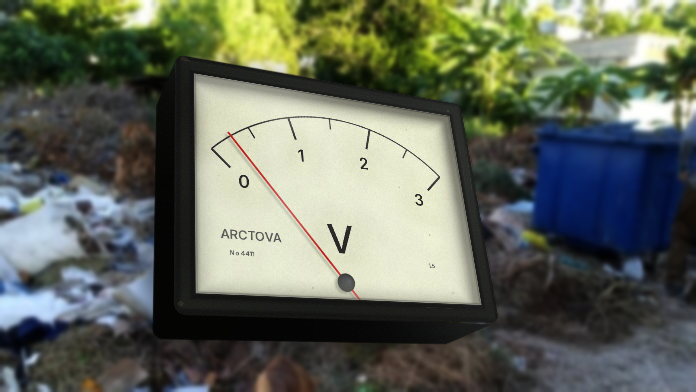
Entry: 0.25
